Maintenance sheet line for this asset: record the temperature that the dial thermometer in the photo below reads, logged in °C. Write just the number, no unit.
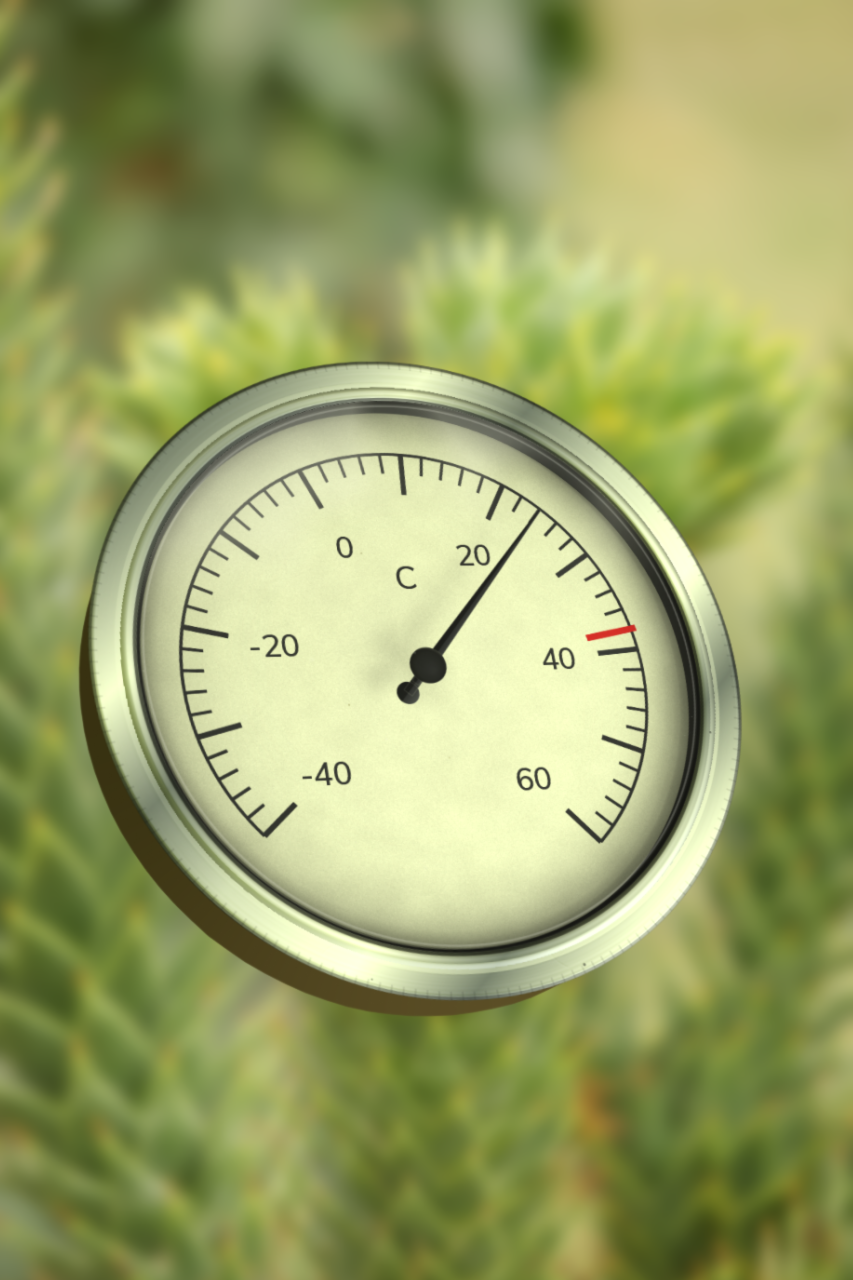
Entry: 24
